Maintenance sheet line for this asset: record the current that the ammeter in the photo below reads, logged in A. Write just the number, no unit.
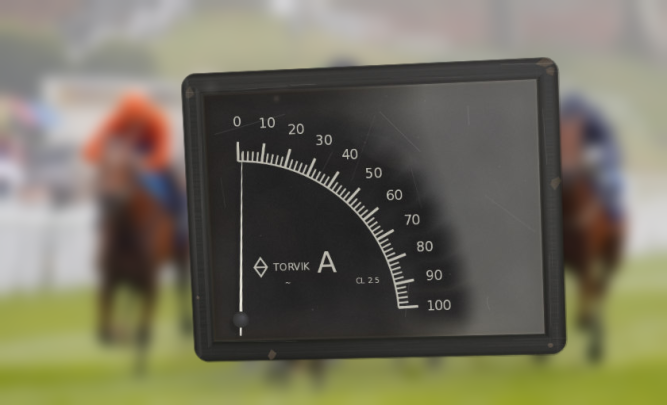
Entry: 2
